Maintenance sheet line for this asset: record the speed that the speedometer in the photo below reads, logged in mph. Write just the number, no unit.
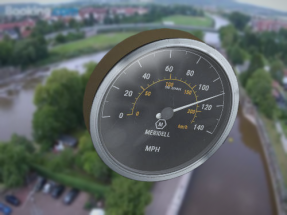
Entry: 110
